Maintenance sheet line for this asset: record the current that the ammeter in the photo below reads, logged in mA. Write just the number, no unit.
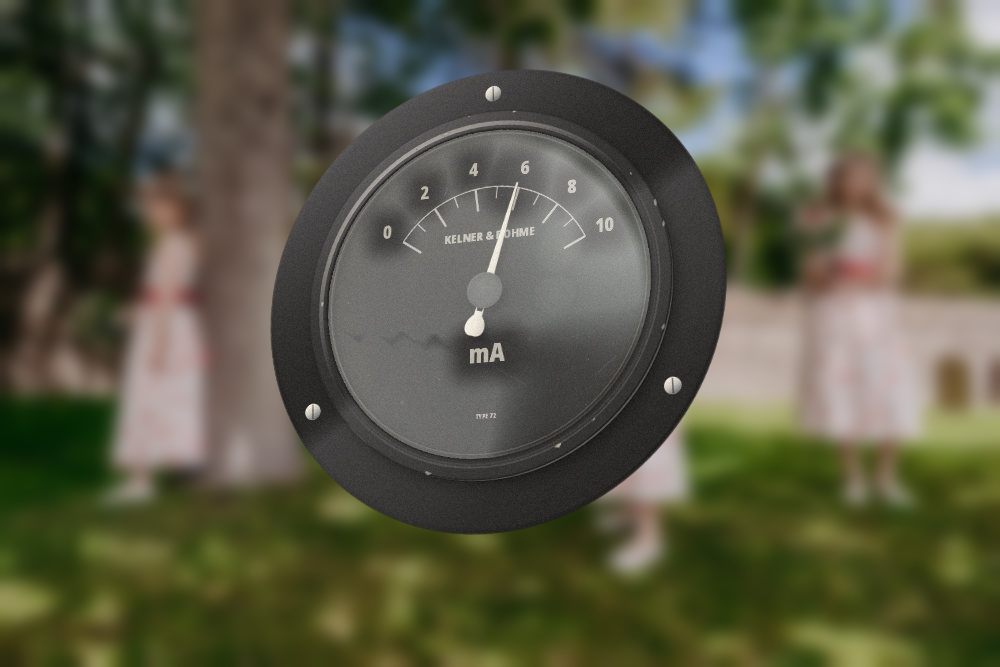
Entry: 6
